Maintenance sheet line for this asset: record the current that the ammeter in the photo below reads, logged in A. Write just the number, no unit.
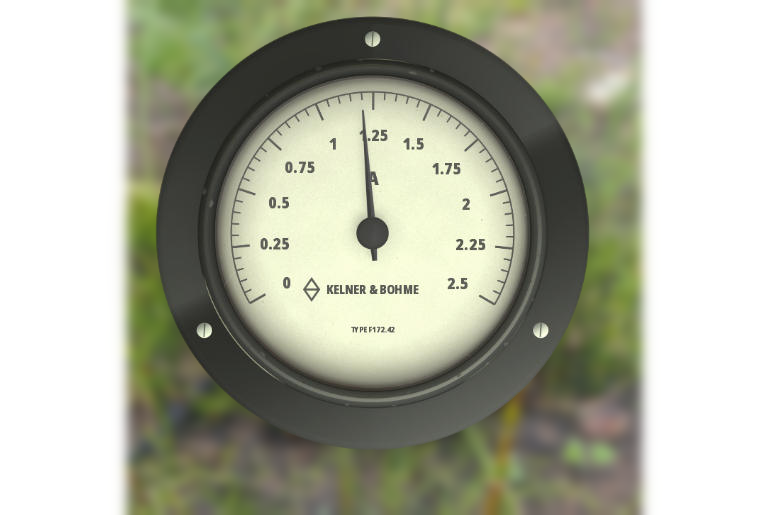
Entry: 1.2
